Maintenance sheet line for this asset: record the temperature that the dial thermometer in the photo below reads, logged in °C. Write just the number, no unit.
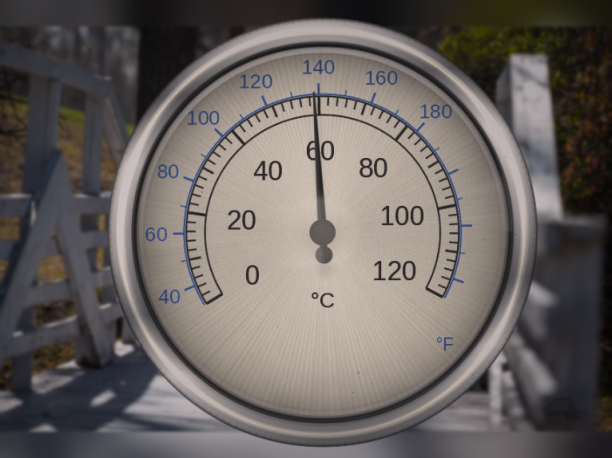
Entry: 59
